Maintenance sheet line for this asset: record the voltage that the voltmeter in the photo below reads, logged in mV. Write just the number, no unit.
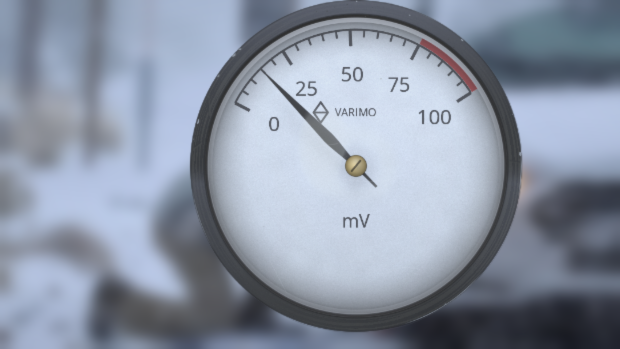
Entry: 15
